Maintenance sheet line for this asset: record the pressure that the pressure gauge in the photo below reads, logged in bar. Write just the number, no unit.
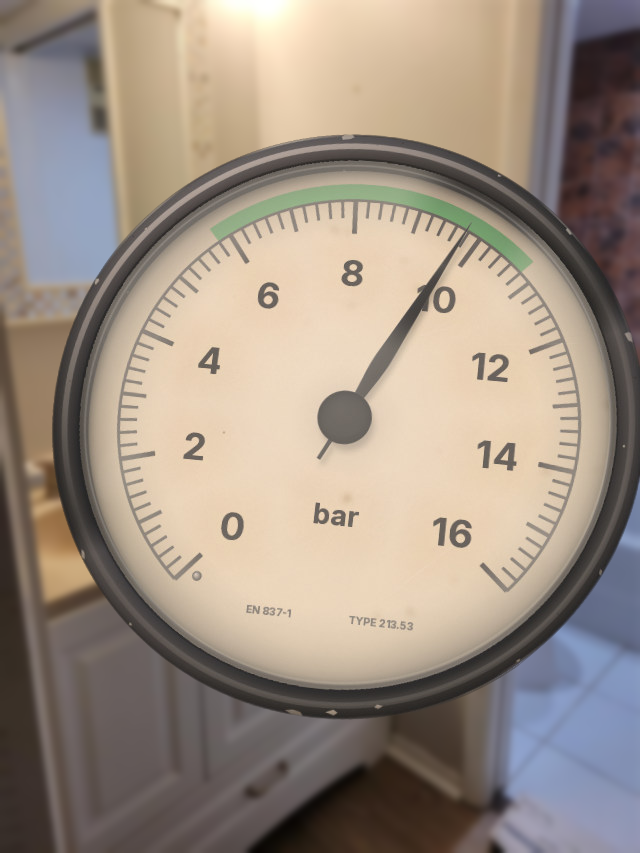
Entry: 9.8
